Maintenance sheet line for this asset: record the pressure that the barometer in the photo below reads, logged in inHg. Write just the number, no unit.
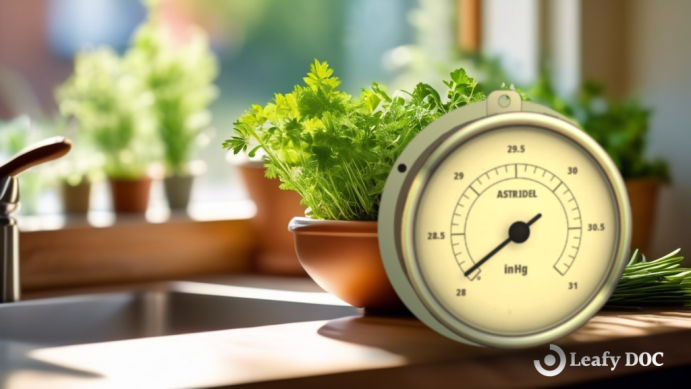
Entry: 28.1
